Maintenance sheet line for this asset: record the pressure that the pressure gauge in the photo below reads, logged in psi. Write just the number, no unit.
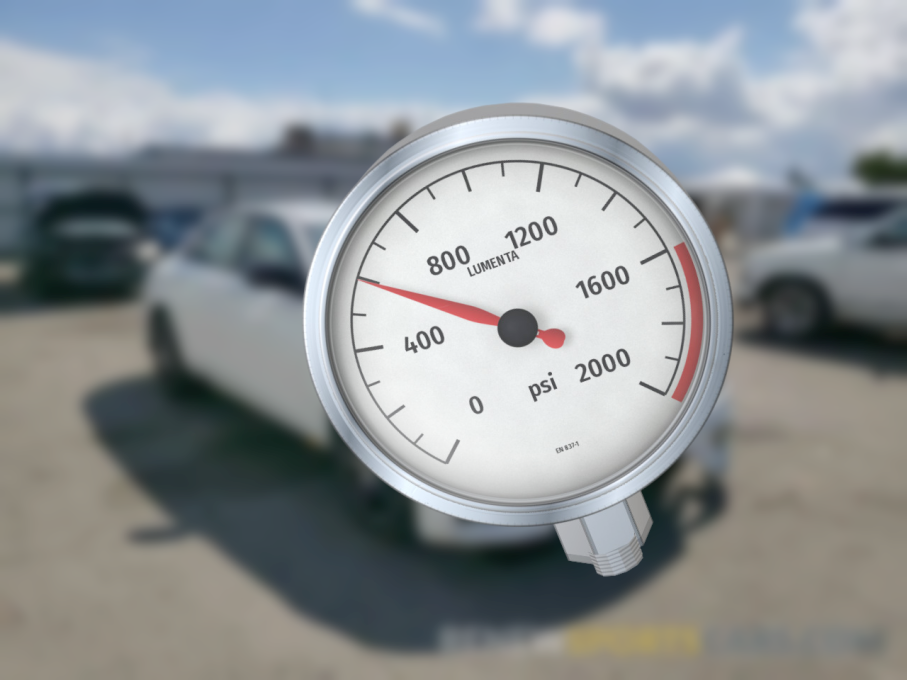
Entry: 600
